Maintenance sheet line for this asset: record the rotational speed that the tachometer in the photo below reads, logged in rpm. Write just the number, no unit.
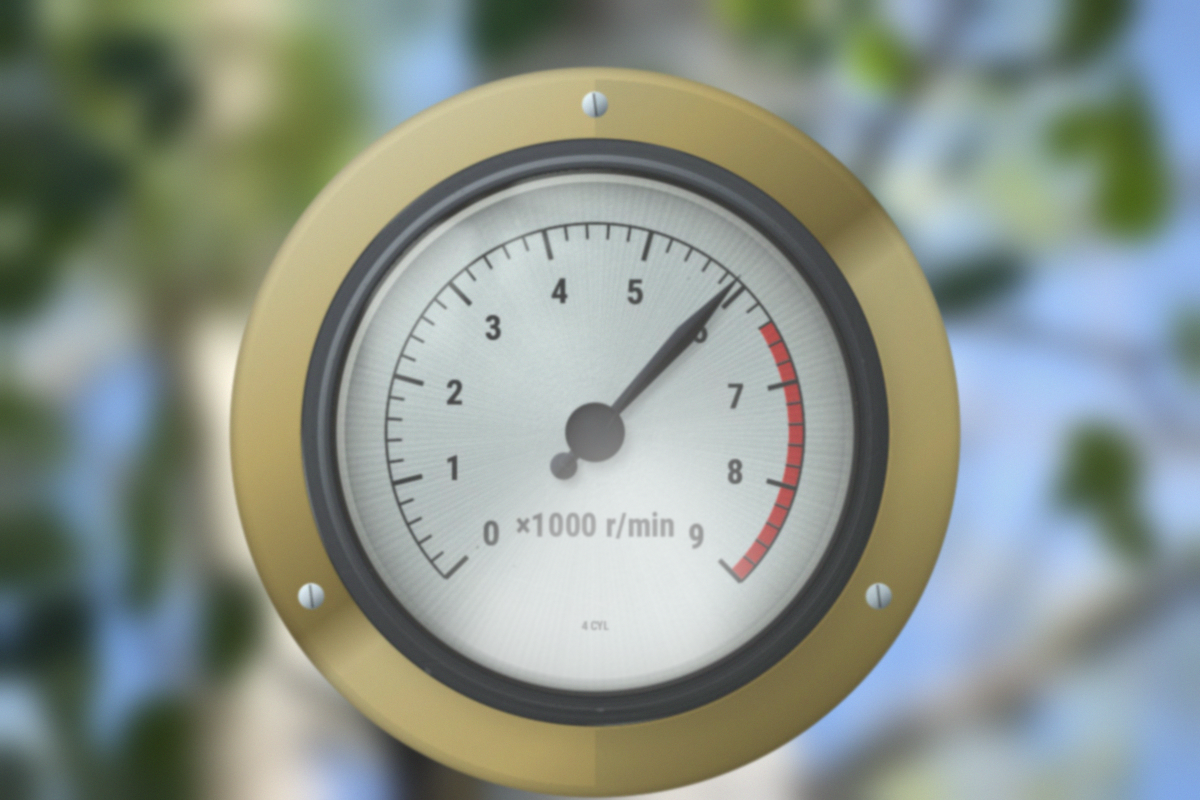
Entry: 5900
